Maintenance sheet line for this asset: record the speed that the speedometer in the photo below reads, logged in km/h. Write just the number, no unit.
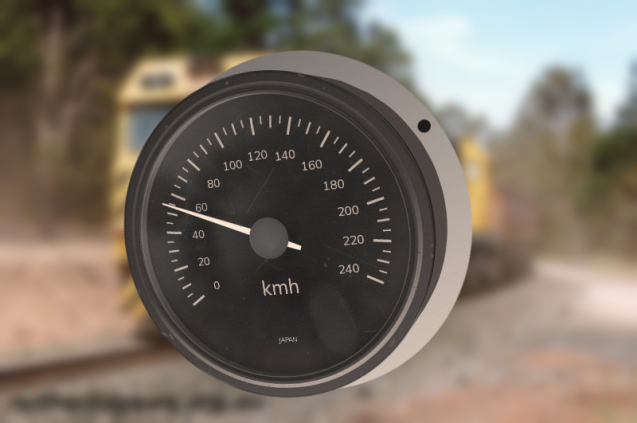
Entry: 55
